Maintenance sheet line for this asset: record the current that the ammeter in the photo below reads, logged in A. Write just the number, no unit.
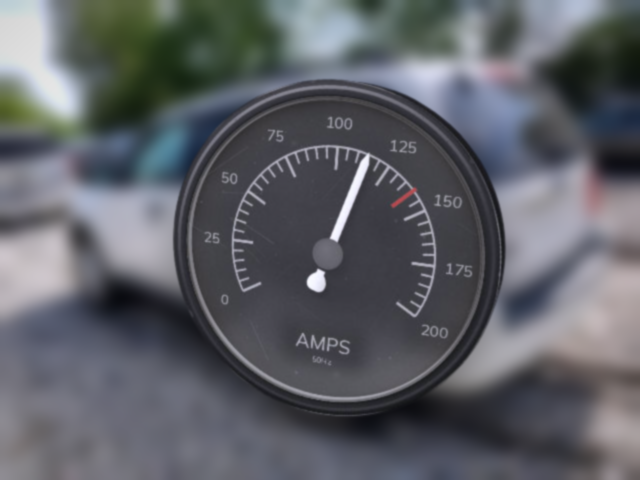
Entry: 115
